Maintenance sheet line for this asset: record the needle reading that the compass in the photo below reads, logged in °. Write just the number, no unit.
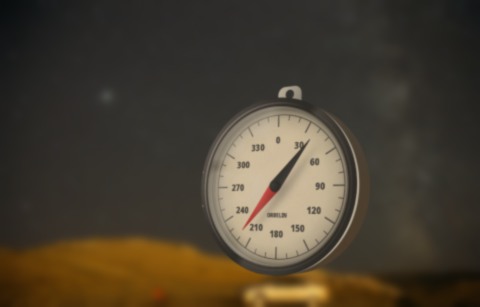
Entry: 220
